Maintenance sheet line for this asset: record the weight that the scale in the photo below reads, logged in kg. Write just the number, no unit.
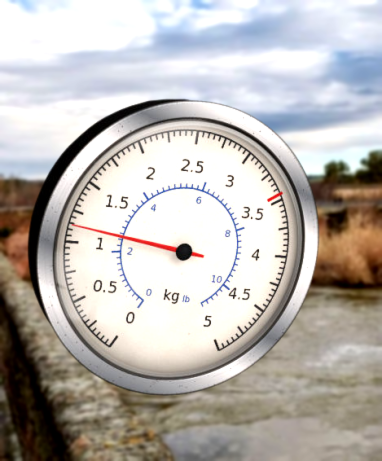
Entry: 1.15
